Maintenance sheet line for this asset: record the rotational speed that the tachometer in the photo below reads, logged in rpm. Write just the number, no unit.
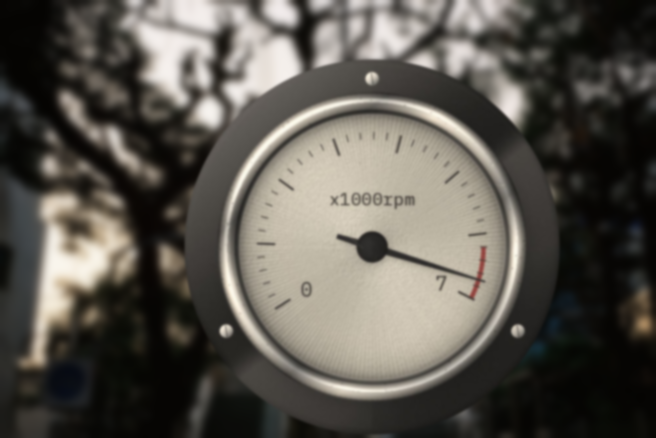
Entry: 6700
